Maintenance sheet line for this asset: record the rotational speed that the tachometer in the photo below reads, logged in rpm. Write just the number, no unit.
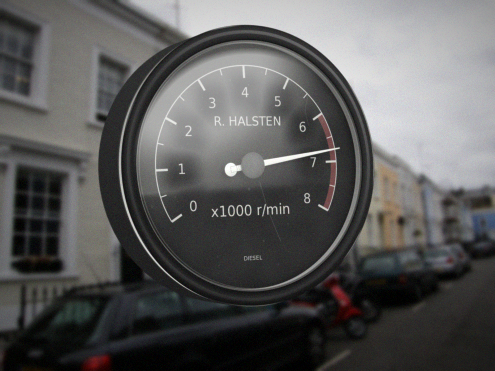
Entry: 6750
